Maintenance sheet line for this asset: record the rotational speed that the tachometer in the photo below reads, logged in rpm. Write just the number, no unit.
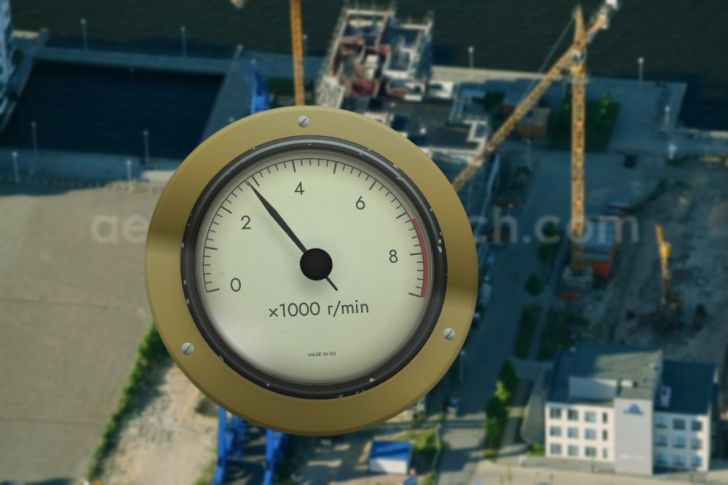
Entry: 2800
